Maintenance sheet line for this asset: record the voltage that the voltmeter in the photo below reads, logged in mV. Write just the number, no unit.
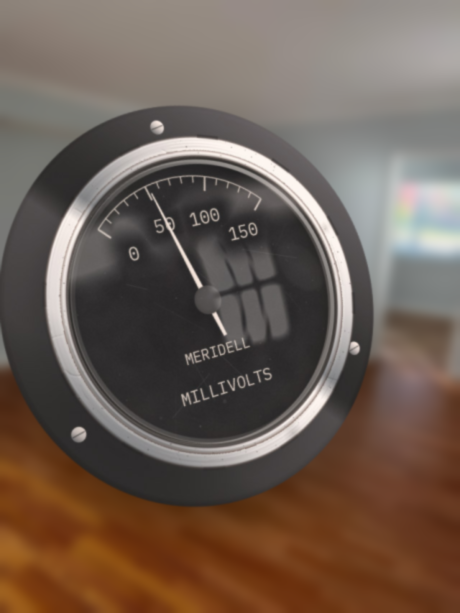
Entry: 50
